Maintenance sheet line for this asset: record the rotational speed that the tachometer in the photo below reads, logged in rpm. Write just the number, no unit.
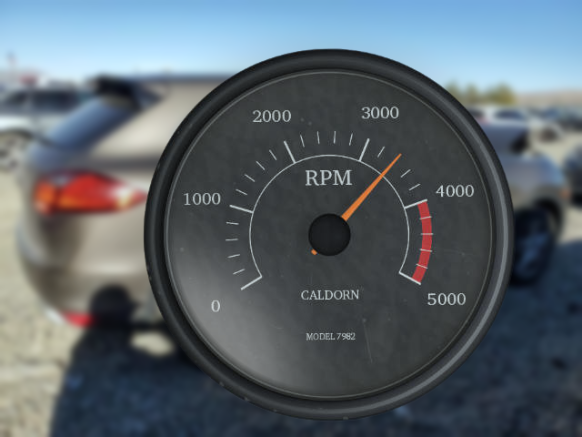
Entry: 3400
